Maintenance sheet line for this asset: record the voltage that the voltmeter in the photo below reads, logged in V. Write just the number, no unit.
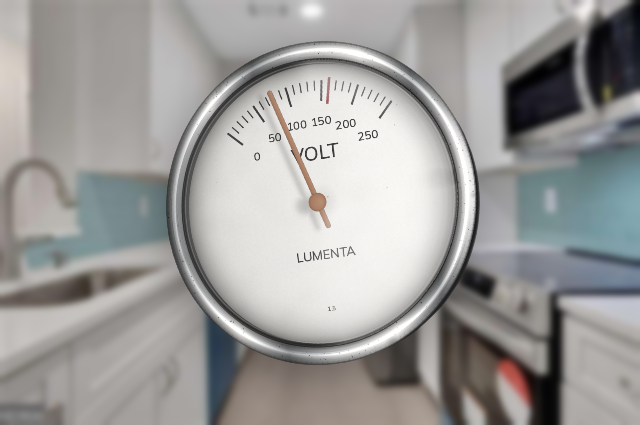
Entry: 80
